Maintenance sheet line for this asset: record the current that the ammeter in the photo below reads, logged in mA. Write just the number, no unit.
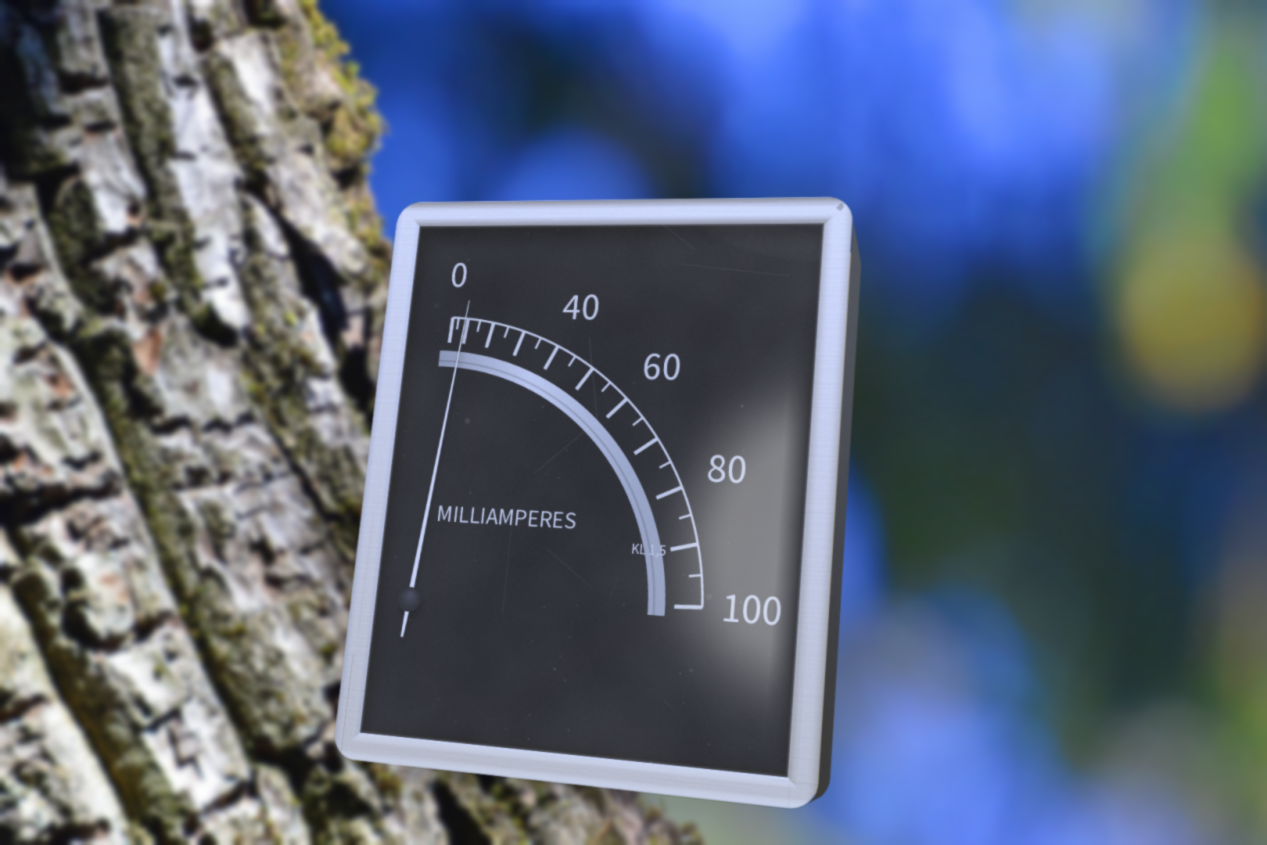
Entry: 10
